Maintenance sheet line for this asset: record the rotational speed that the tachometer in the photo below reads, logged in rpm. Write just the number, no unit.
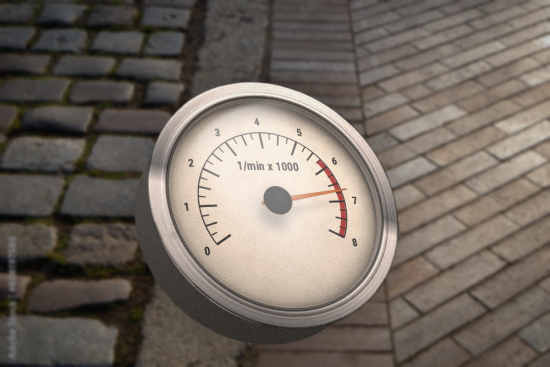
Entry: 6750
